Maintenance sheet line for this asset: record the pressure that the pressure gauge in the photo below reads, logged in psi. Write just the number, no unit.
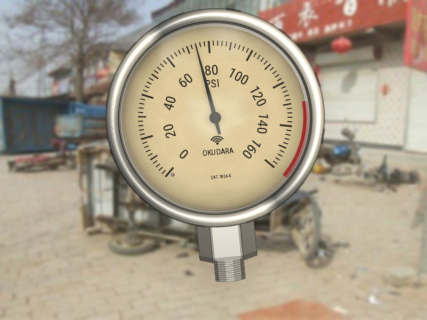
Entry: 74
